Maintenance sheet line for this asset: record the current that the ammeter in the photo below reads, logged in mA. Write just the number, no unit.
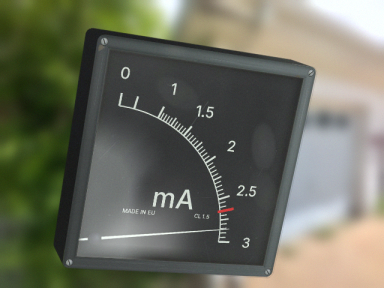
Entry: 2.85
